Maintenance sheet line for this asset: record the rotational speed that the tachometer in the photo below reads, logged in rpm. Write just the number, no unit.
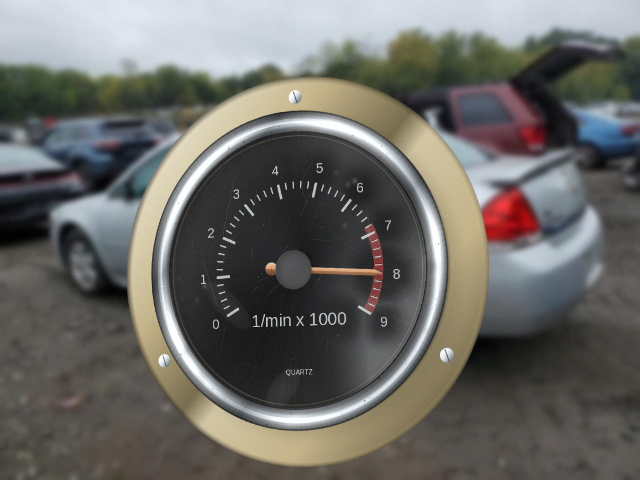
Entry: 8000
